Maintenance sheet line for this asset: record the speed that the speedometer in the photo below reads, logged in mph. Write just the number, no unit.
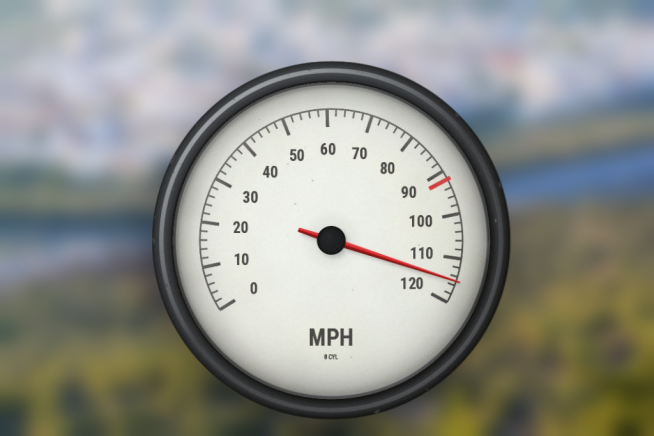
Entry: 115
